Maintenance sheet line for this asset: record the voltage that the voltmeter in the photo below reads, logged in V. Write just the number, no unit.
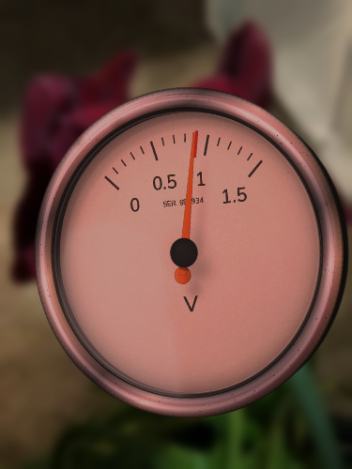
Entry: 0.9
